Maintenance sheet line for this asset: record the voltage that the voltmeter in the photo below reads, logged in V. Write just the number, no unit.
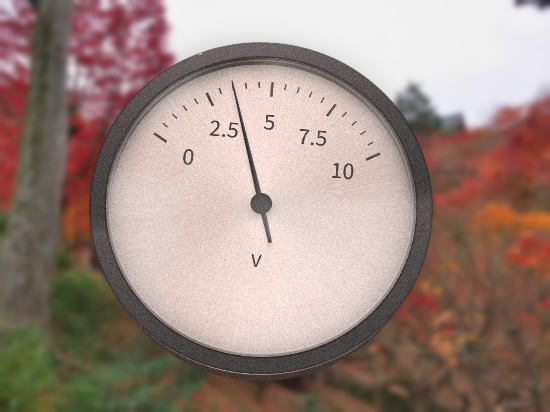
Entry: 3.5
